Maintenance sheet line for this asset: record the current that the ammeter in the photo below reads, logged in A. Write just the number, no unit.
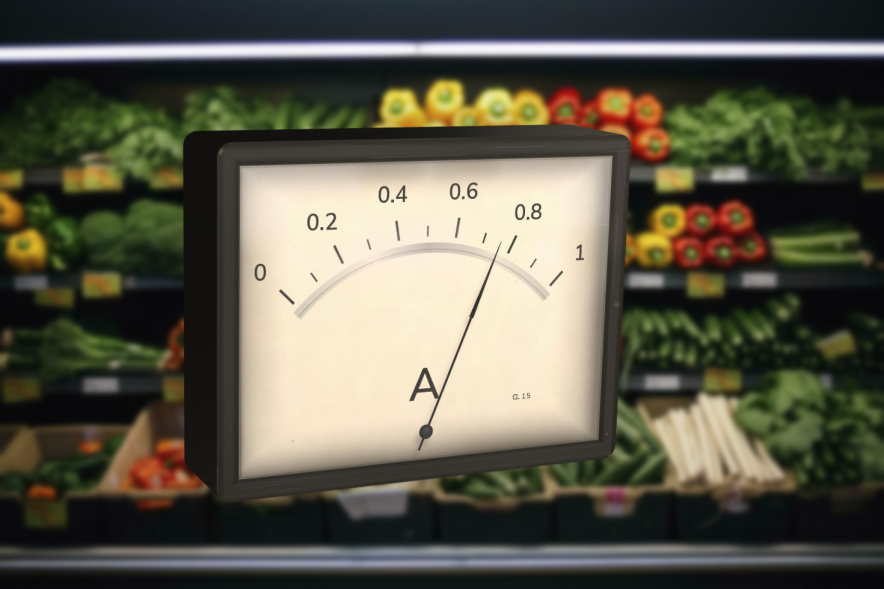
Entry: 0.75
